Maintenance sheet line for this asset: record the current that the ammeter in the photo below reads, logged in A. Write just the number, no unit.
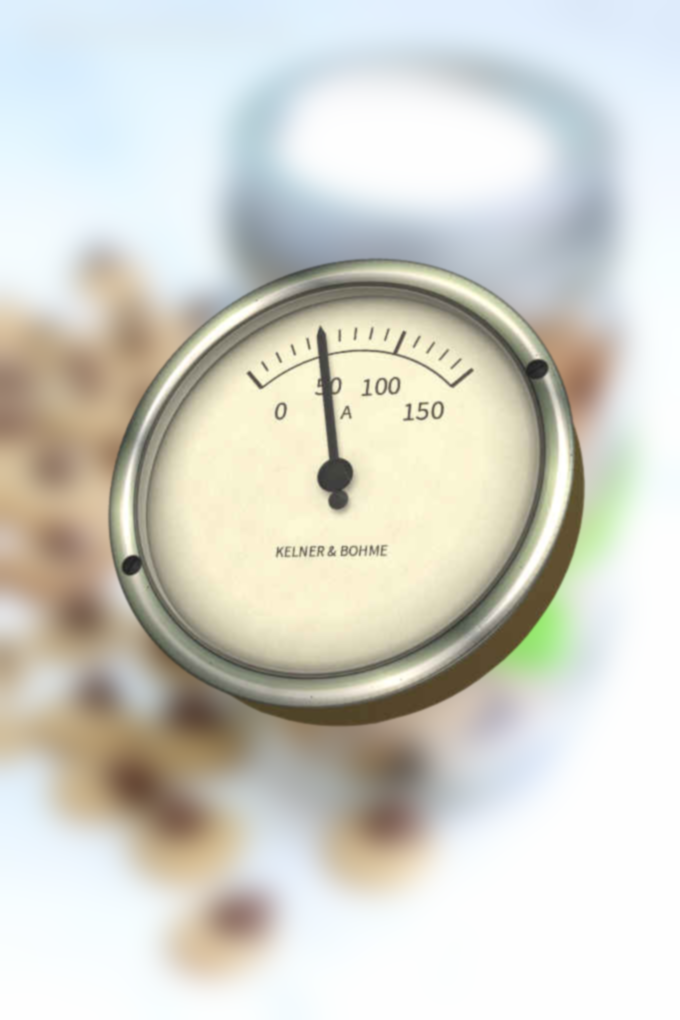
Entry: 50
